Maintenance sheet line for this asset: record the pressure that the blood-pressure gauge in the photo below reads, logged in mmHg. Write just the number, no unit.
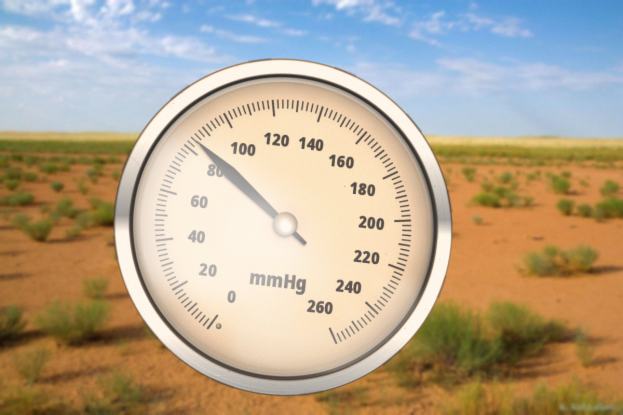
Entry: 84
